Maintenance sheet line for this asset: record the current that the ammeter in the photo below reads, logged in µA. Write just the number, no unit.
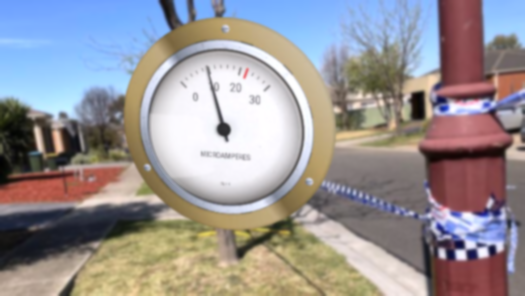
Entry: 10
